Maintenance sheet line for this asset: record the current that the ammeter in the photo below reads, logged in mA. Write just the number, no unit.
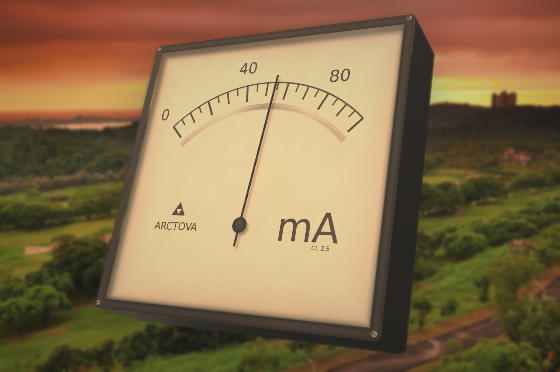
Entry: 55
